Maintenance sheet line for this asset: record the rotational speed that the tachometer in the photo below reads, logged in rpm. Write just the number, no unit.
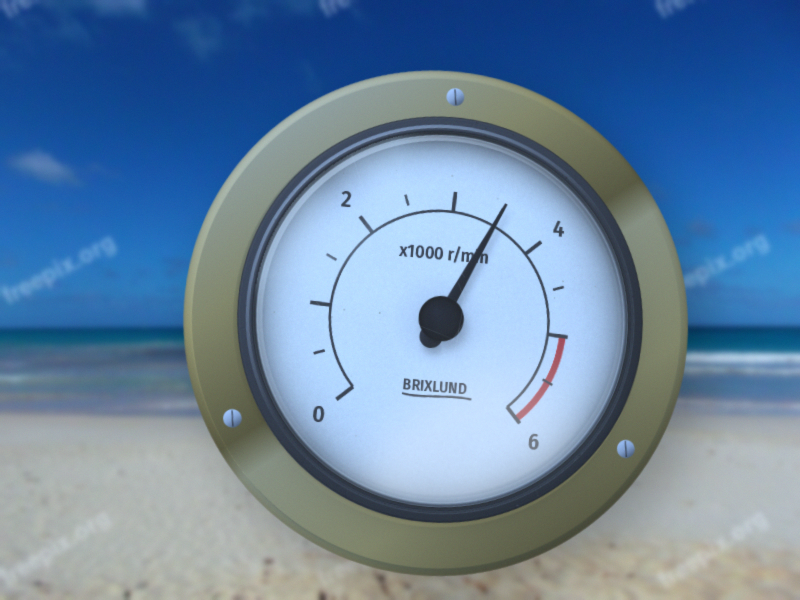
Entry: 3500
